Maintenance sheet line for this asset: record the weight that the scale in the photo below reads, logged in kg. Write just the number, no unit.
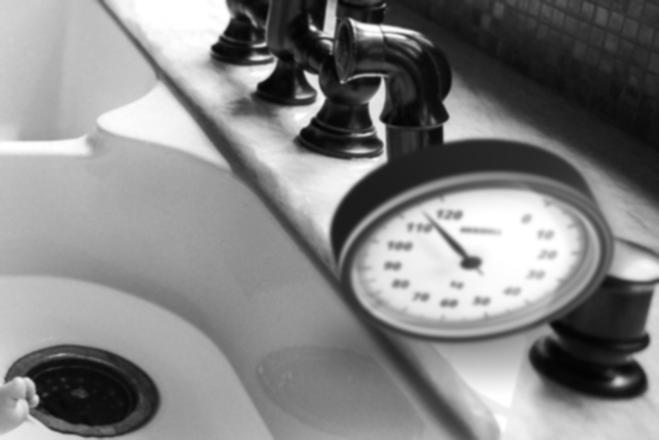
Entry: 115
